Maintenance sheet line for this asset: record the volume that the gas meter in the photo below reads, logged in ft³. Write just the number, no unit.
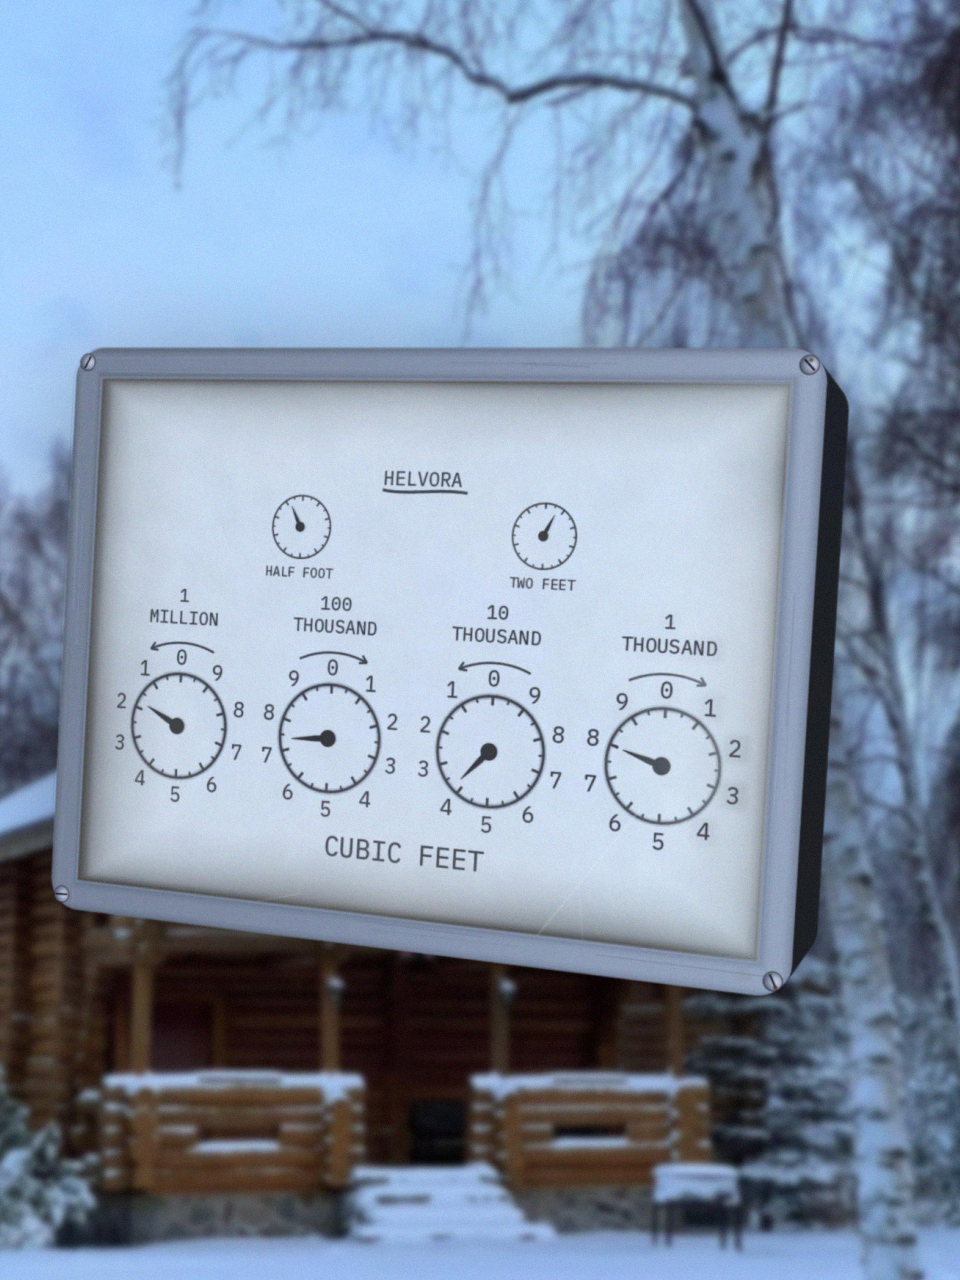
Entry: 173800
